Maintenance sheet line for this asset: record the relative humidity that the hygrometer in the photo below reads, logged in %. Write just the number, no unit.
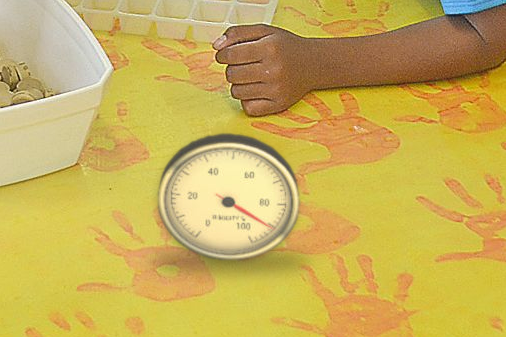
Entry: 90
